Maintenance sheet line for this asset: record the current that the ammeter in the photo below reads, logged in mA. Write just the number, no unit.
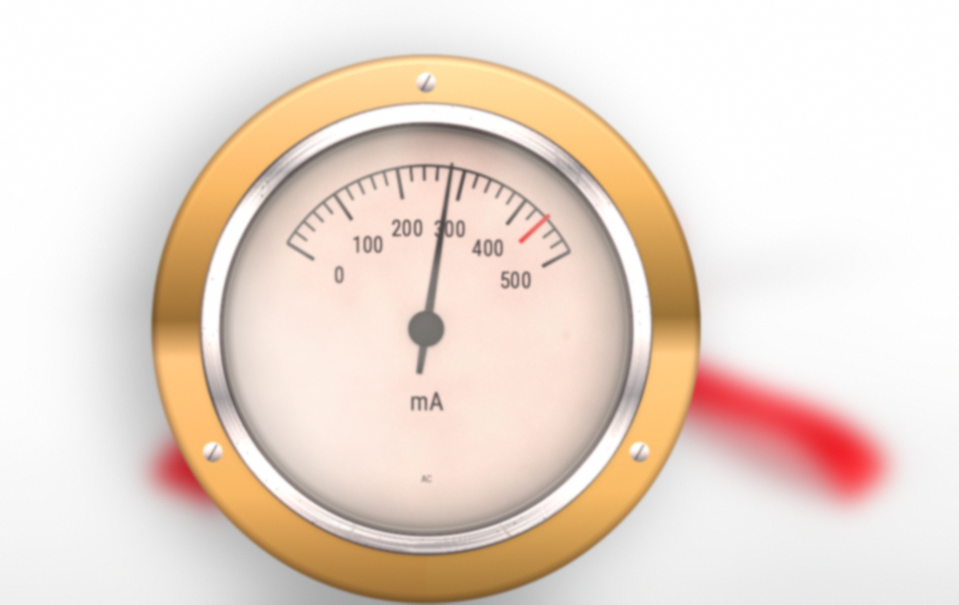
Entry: 280
